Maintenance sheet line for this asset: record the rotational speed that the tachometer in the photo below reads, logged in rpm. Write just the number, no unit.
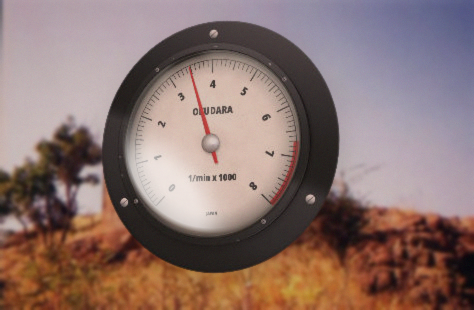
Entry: 3500
